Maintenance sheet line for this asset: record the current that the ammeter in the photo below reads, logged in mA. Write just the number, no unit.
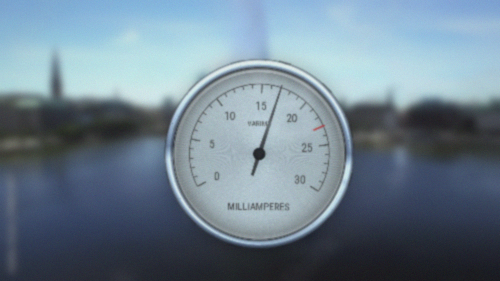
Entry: 17
